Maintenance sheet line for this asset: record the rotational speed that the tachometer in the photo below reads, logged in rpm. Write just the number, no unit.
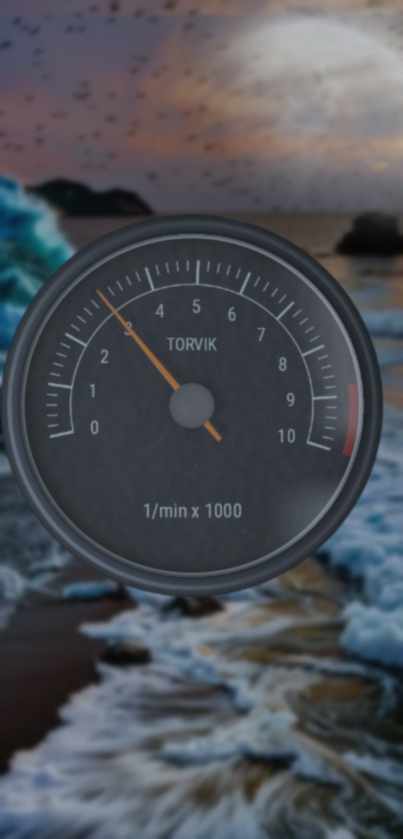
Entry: 3000
